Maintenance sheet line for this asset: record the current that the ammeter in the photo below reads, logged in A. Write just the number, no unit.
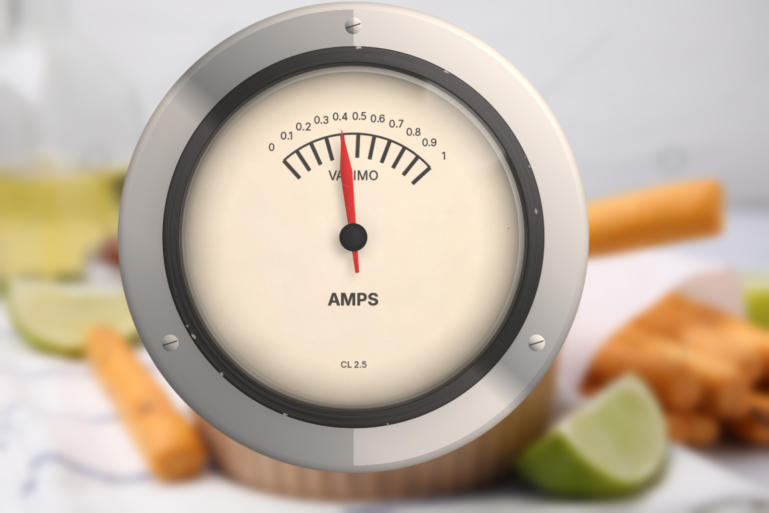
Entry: 0.4
